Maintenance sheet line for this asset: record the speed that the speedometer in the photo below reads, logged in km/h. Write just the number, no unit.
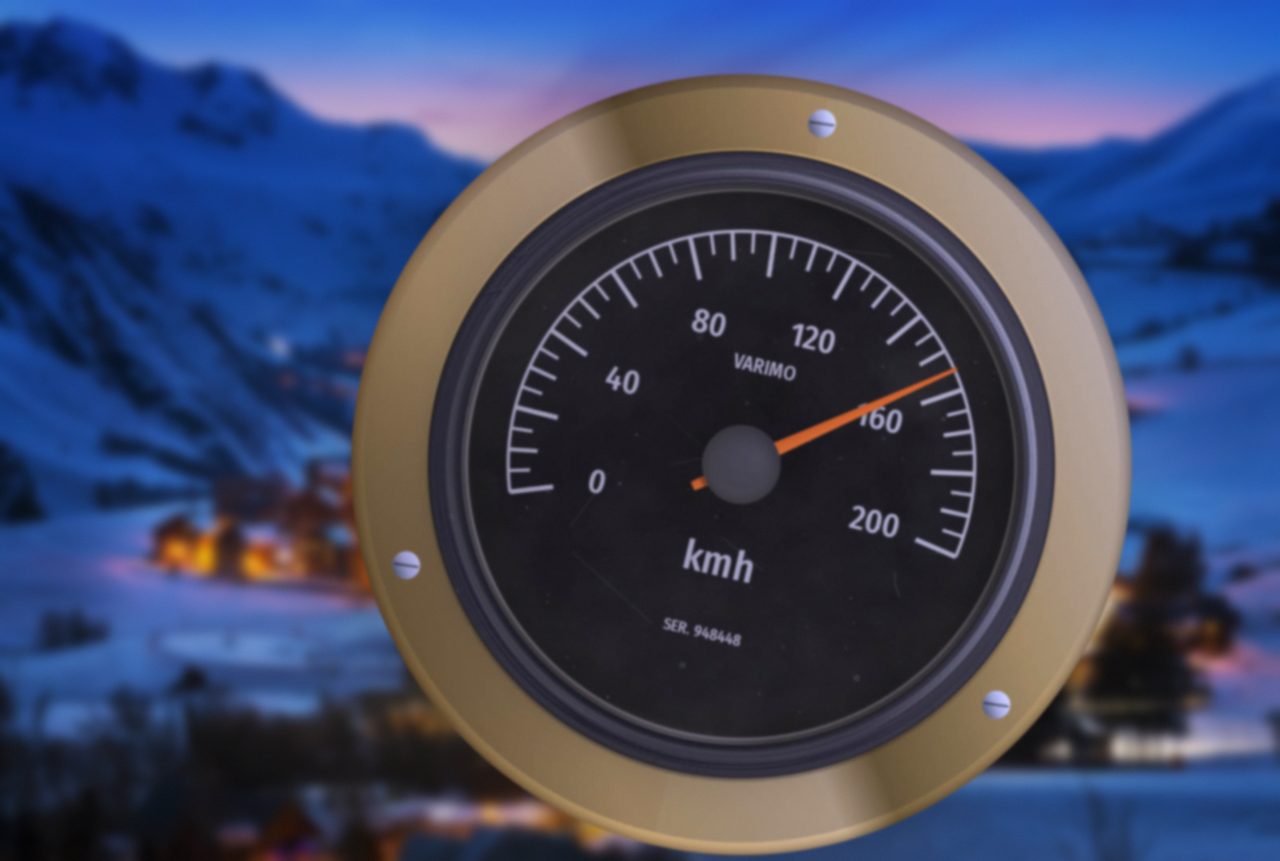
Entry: 155
